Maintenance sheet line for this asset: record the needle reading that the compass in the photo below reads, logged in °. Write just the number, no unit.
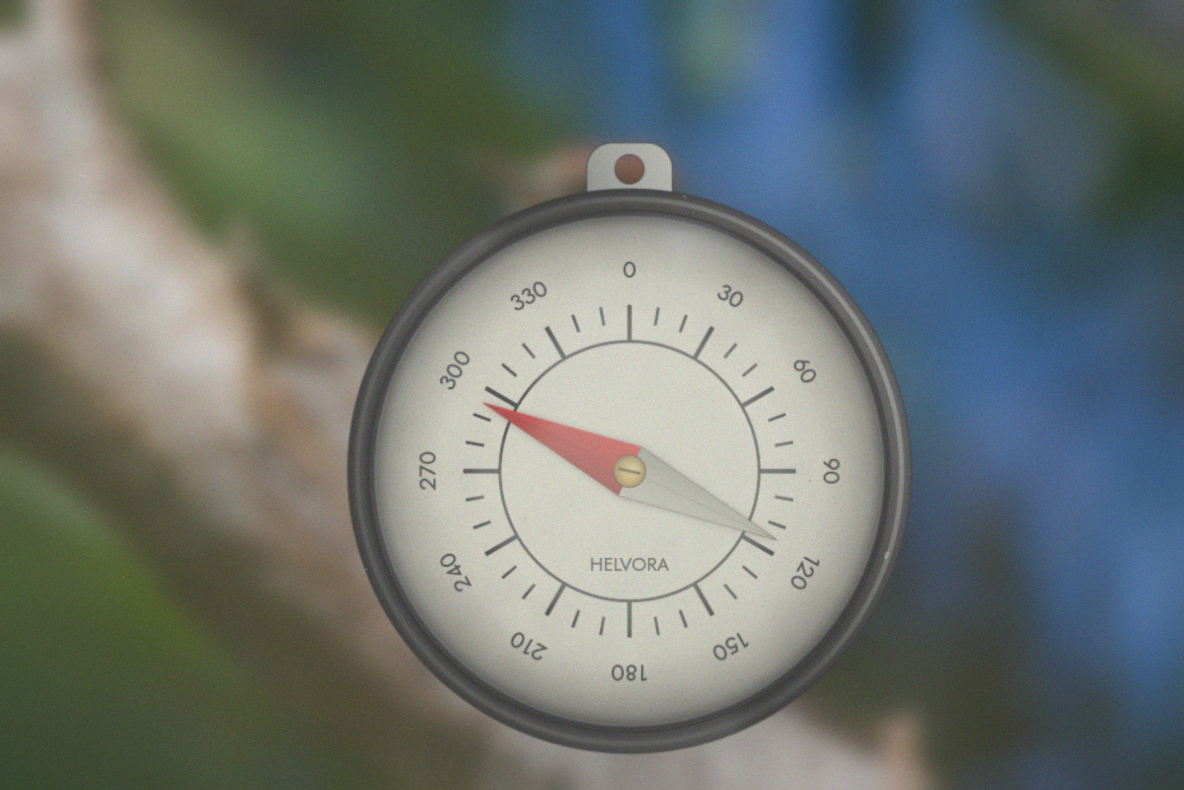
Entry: 295
